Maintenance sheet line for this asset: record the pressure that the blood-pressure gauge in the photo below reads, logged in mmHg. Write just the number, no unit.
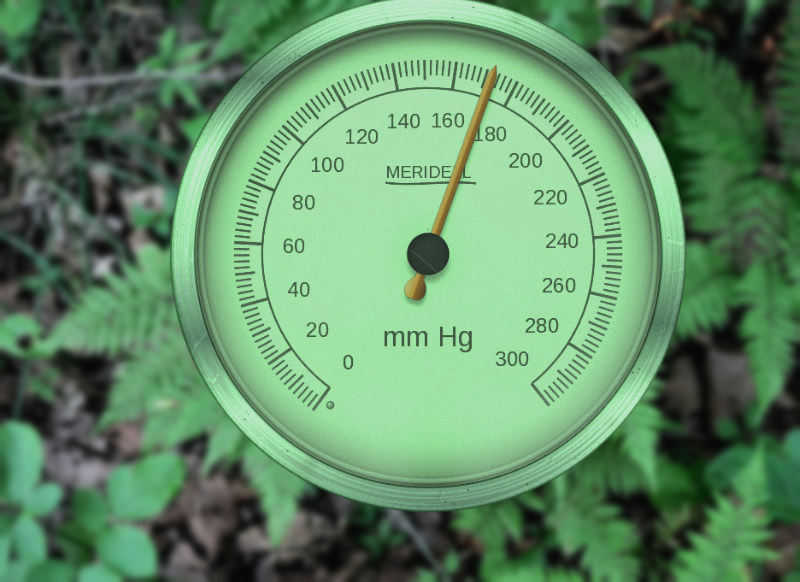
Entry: 172
